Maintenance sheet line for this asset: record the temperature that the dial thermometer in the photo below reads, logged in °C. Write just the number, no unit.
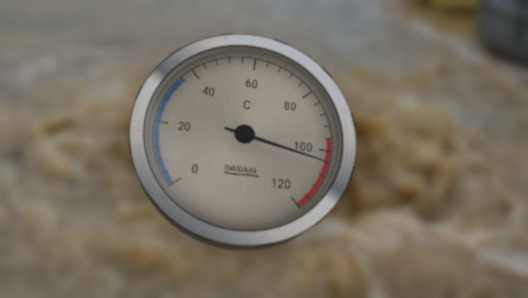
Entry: 104
